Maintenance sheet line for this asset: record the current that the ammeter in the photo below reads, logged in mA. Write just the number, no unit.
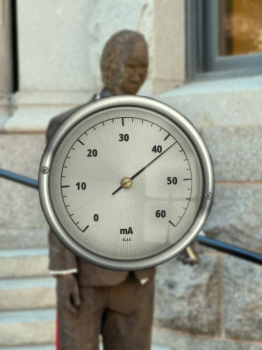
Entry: 42
